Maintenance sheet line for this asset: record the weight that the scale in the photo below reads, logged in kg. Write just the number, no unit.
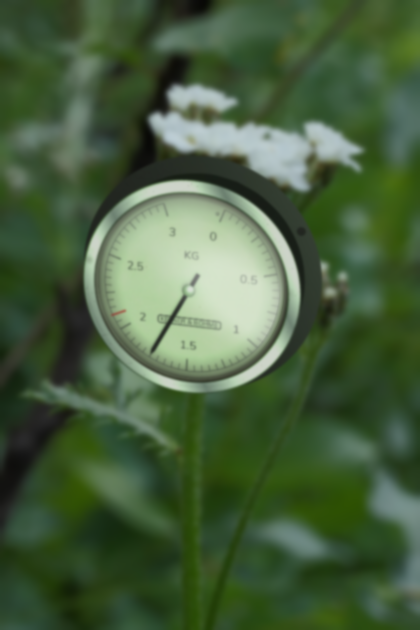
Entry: 1.75
